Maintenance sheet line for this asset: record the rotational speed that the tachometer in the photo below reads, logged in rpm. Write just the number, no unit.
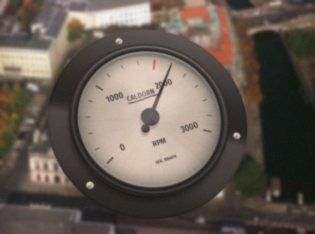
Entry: 2000
